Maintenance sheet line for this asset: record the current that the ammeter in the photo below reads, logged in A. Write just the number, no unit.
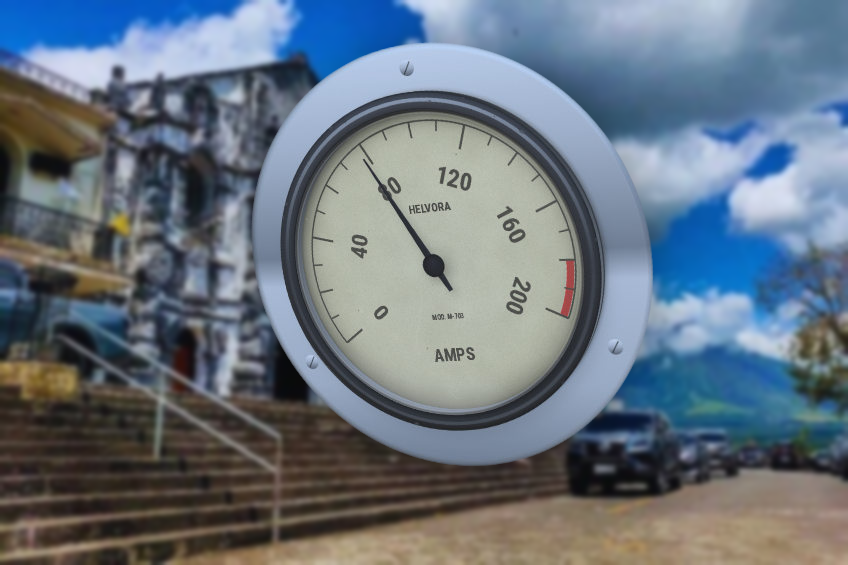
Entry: 80
